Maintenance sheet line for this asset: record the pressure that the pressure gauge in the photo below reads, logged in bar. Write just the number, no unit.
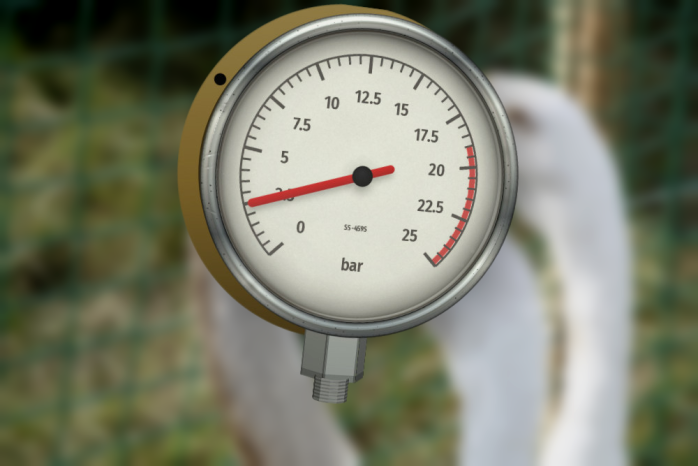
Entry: 2.5
